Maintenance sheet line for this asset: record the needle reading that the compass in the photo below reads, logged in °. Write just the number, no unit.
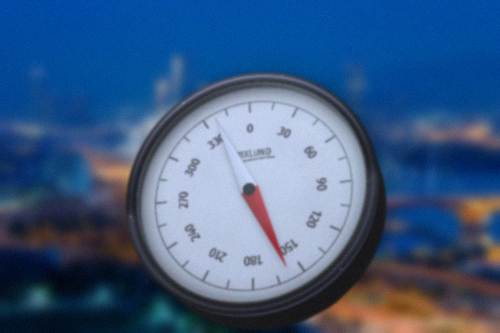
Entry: 157.5
